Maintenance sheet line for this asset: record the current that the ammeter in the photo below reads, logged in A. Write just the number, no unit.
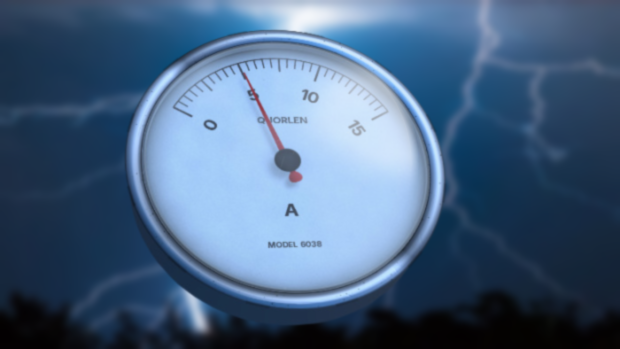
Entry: 5
